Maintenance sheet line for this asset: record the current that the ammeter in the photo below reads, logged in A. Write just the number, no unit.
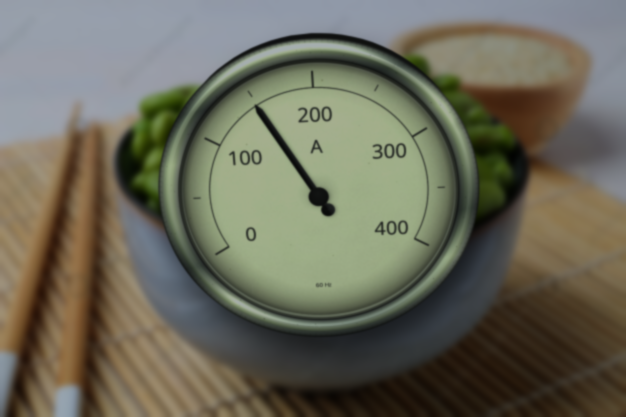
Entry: 150
